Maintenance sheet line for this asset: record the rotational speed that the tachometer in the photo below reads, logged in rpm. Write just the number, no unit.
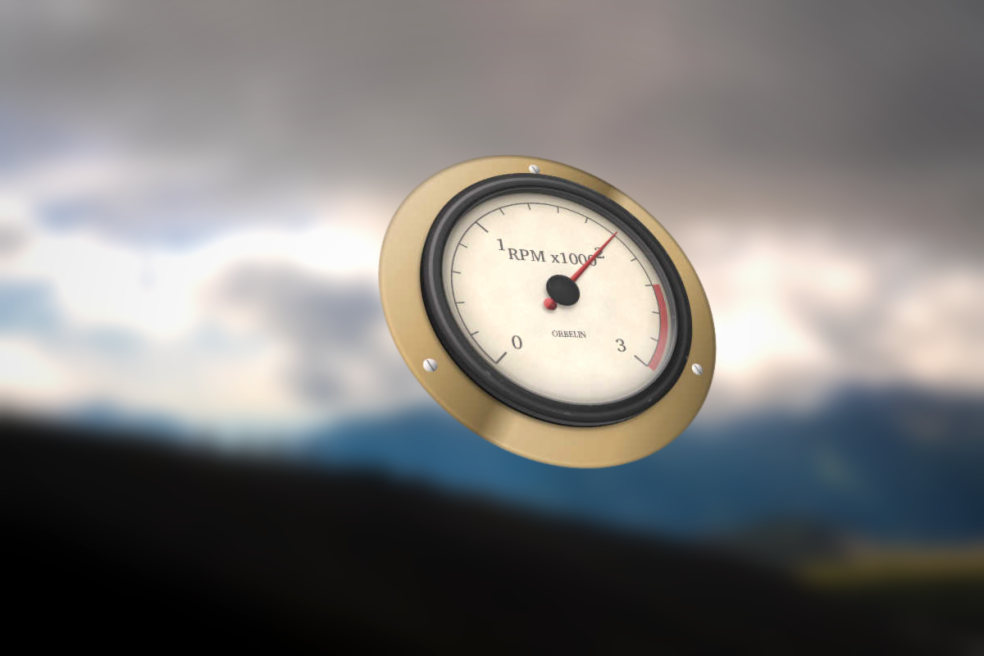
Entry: 2000
